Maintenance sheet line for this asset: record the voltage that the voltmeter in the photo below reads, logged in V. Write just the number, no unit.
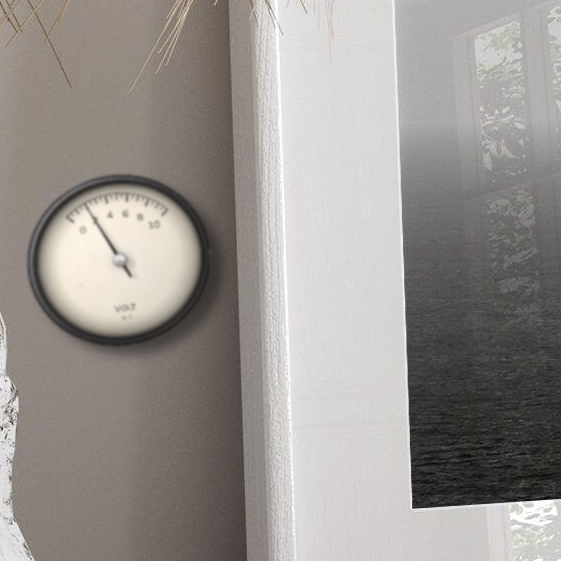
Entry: 2
